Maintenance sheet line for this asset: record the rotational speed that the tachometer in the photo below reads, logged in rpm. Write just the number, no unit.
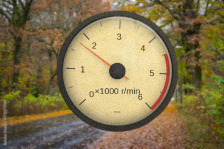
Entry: 1750
